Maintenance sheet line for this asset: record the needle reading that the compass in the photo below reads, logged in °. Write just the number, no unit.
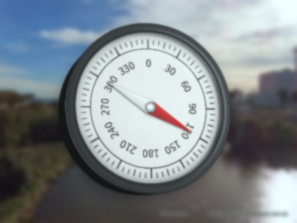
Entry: 120
